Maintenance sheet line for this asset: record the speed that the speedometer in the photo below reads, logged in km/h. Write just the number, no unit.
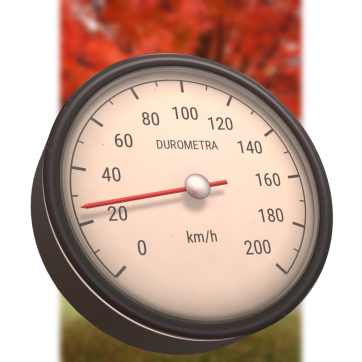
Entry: 25
